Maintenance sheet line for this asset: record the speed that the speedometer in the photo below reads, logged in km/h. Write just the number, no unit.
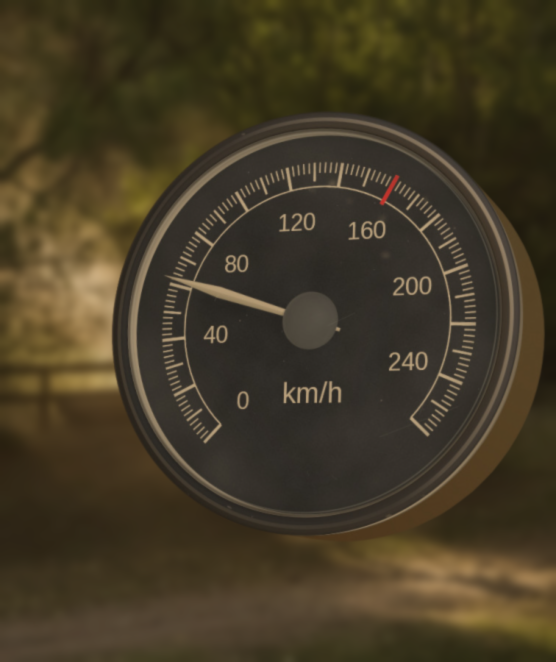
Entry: 62
